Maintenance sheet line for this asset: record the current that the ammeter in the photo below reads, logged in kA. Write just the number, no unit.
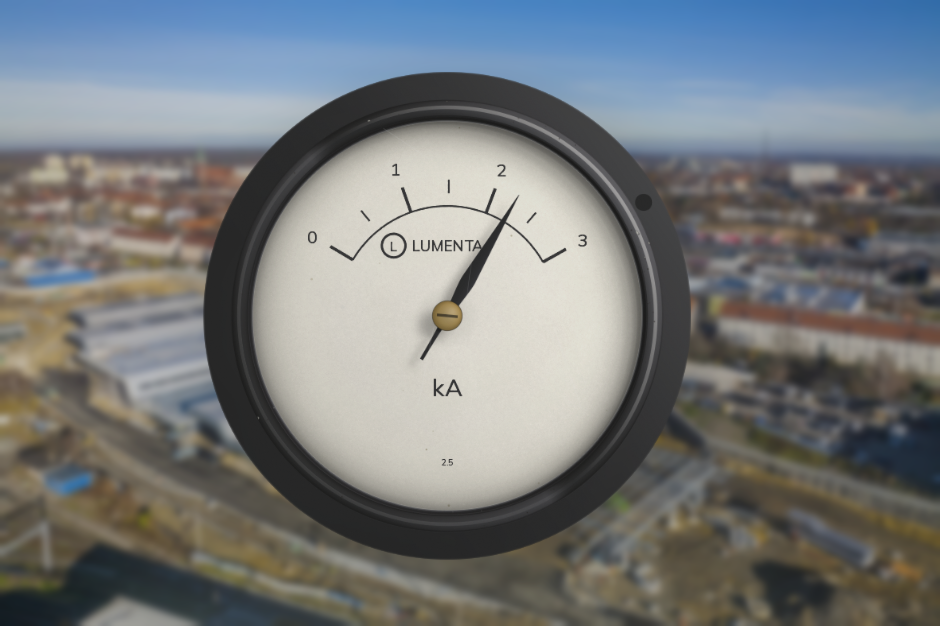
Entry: 2.25
